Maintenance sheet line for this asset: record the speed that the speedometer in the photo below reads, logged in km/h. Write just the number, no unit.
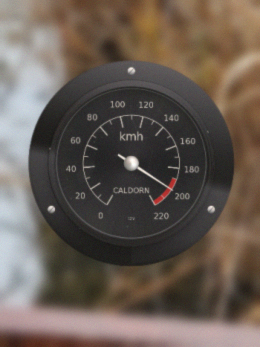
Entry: 200
